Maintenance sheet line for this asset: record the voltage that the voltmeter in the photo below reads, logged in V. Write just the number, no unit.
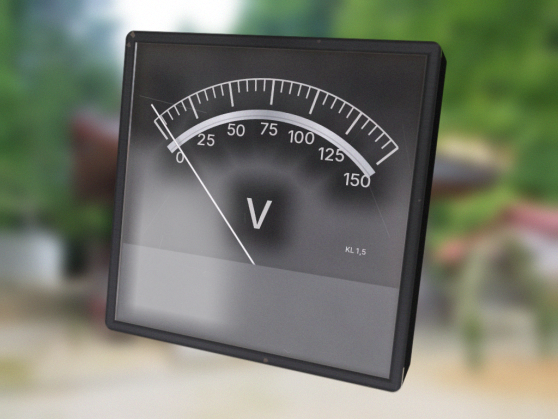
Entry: 5
